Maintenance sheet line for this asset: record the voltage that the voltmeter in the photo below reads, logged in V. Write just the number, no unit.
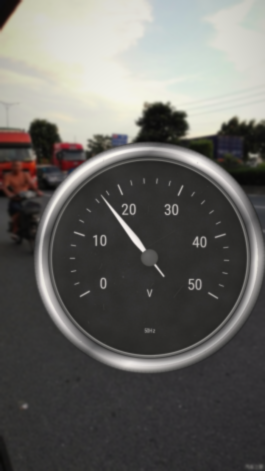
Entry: 17
